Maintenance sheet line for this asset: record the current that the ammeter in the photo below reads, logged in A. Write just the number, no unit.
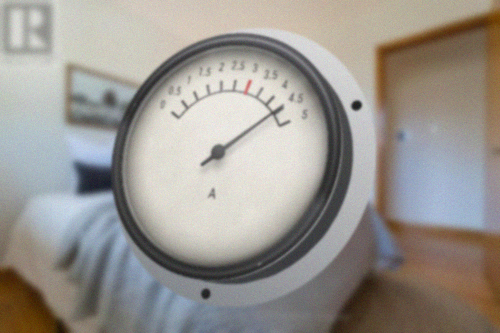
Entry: 4.5
